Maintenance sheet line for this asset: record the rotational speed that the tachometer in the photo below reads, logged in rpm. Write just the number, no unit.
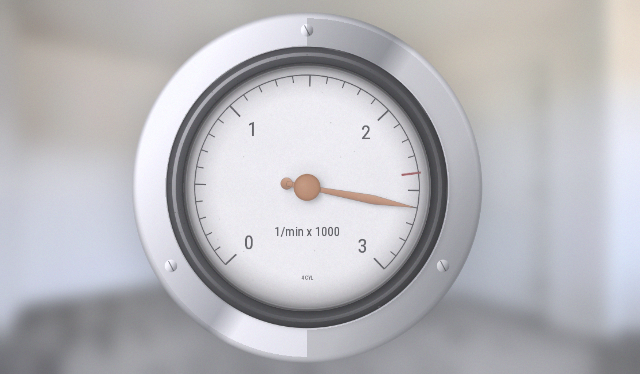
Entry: 2600
